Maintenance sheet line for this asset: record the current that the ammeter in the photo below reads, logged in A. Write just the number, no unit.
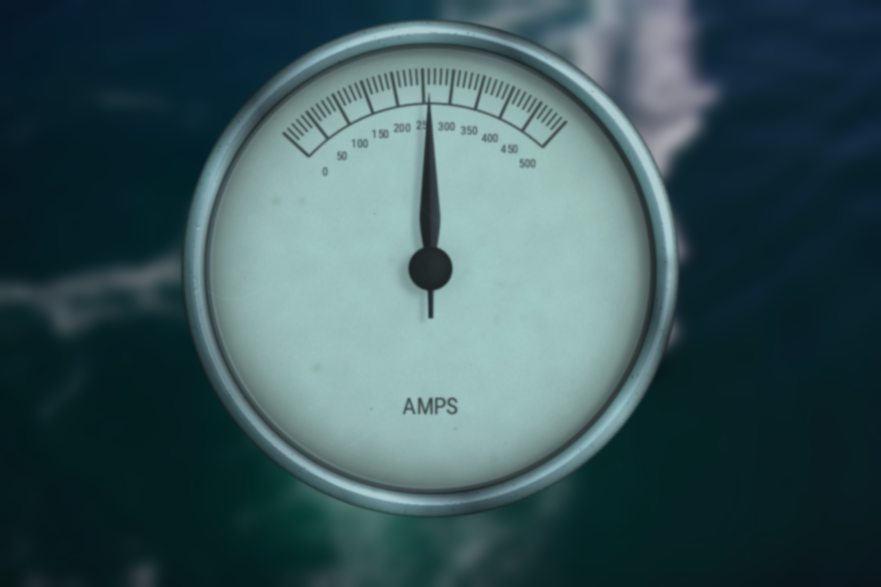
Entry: 260
